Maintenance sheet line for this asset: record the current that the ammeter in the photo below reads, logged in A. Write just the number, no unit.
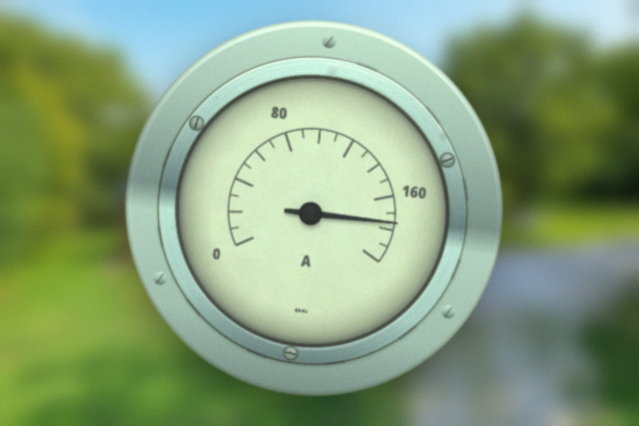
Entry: 175
